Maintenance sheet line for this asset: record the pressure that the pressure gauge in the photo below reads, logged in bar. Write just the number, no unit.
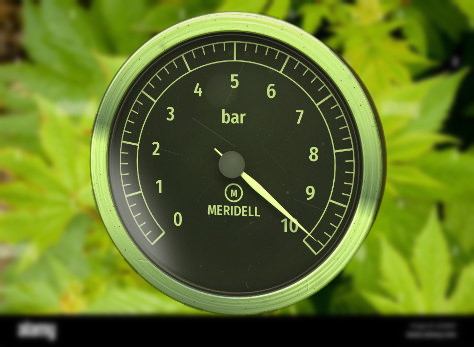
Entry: 9.8
